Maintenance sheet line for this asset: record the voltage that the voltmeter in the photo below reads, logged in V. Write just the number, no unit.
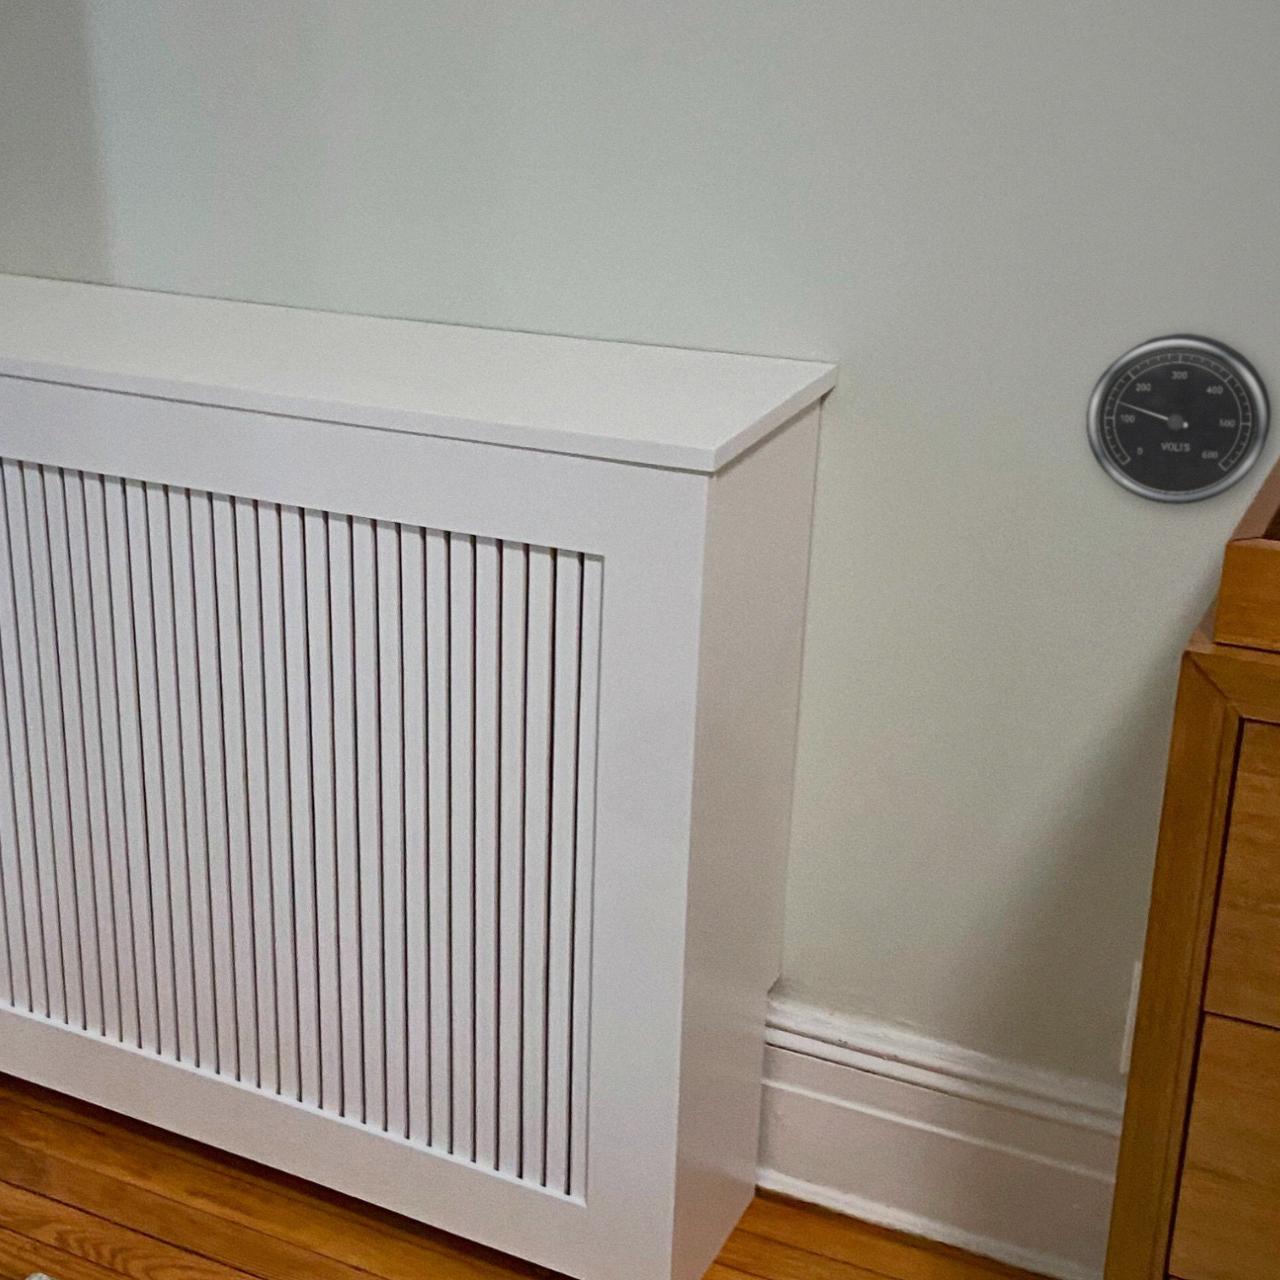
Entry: 140
